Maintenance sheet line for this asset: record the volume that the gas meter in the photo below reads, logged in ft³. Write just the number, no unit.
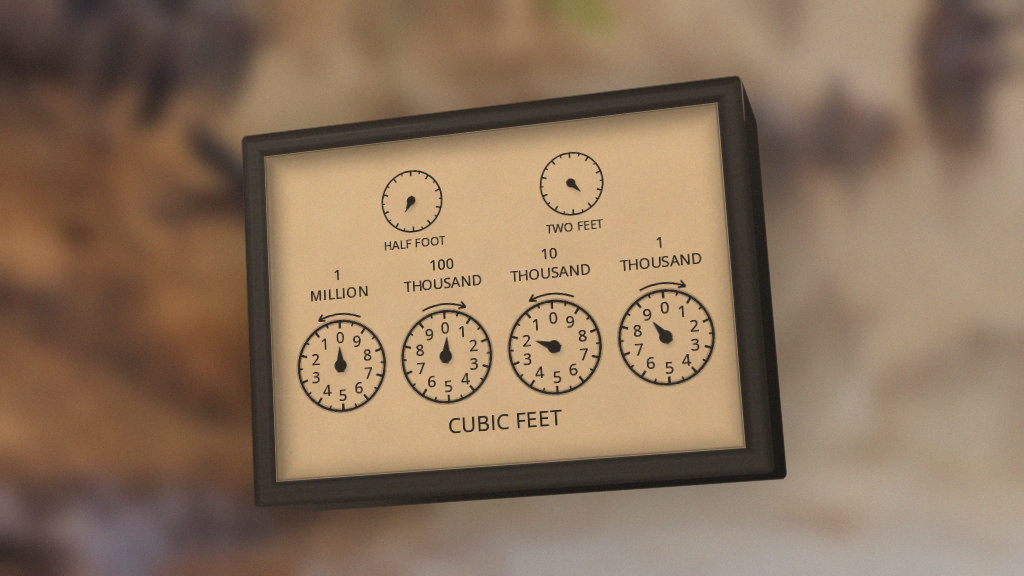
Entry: 1900
